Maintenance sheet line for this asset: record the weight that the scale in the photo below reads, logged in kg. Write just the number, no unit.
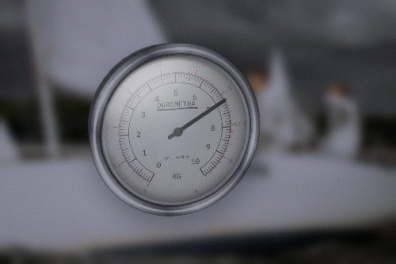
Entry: 7
